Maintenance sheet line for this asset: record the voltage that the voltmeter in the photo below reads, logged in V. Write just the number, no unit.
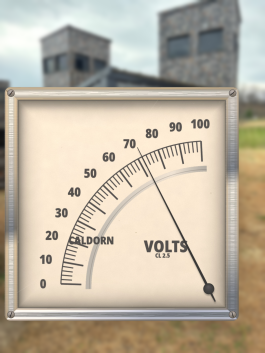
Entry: 72
